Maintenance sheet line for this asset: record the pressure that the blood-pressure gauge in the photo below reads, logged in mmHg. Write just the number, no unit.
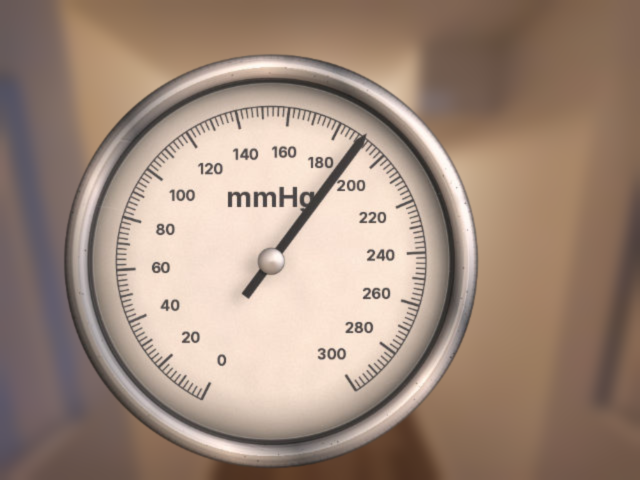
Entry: 190
